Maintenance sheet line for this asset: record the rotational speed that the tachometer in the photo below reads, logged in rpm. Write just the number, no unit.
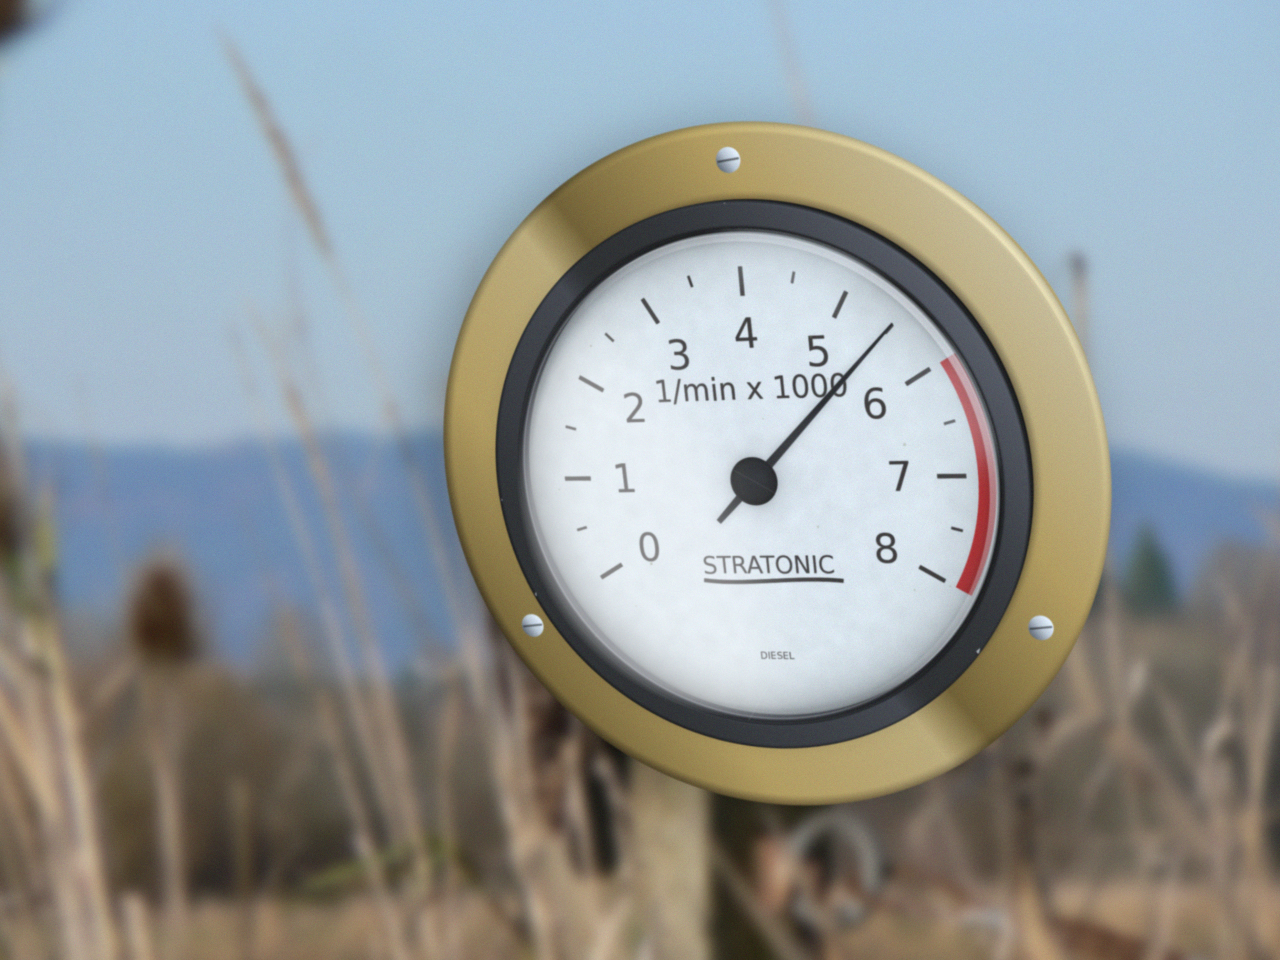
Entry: 5500
